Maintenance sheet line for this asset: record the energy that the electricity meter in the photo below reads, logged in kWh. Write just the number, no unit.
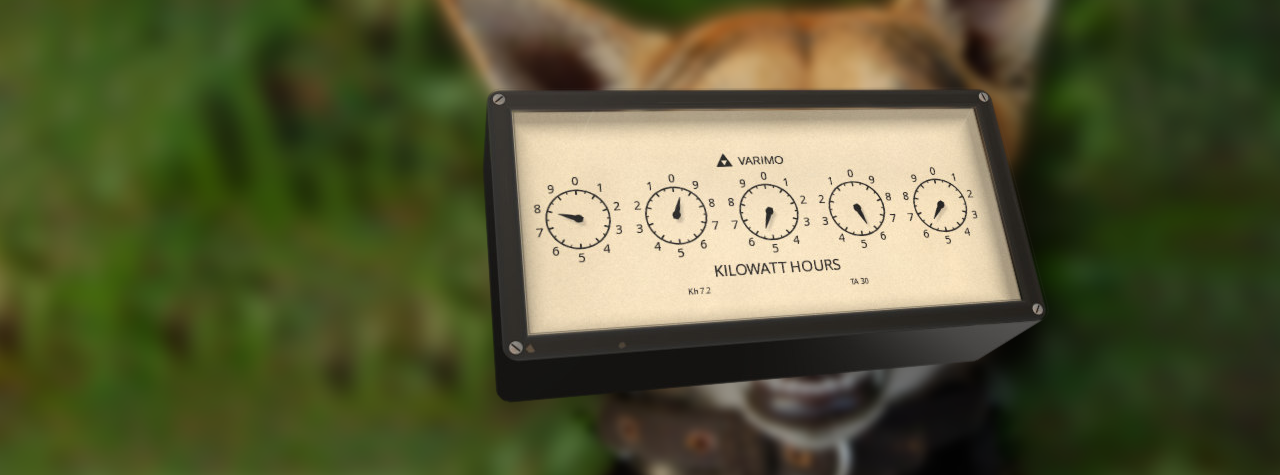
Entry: 79556
